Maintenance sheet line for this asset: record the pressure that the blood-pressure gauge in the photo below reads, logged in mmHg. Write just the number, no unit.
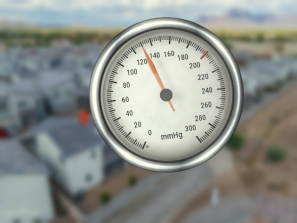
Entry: 130
